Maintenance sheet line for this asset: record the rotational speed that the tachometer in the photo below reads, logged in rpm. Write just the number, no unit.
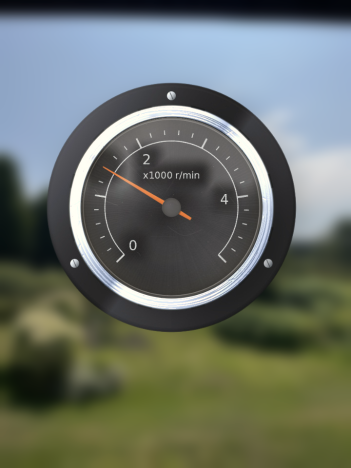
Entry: 1400
